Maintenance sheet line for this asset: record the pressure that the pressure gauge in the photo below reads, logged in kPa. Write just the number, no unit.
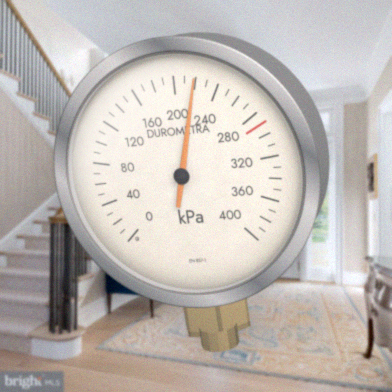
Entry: 220
